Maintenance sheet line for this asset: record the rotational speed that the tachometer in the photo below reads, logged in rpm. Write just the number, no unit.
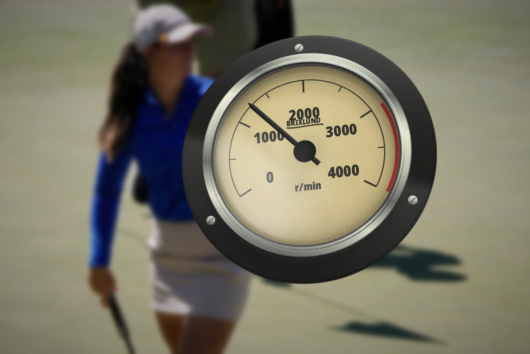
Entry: 1250
